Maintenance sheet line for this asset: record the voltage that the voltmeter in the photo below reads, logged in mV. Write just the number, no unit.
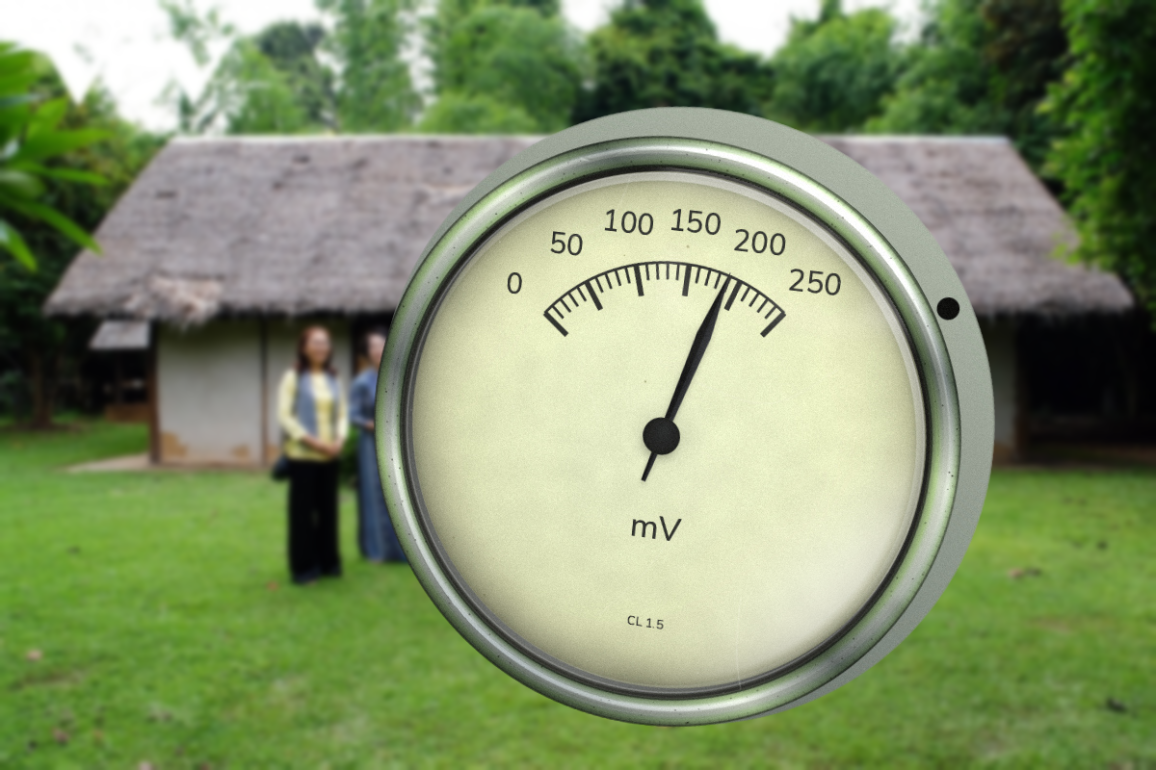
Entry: 190
